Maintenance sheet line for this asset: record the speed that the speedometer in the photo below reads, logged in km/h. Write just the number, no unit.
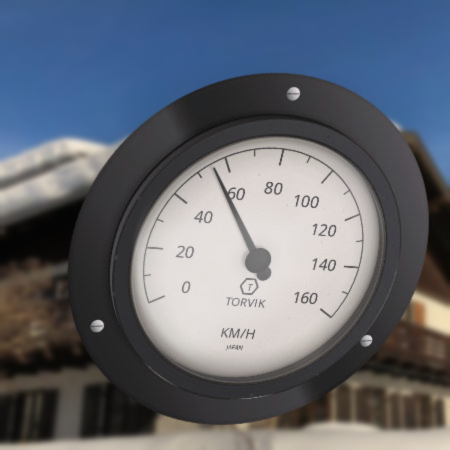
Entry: 55
